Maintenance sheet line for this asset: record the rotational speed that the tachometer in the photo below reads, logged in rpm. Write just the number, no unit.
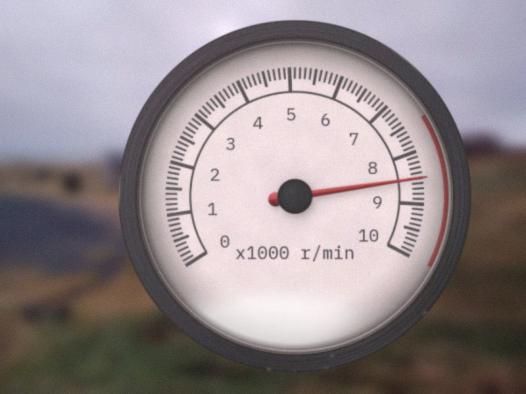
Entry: 8500
